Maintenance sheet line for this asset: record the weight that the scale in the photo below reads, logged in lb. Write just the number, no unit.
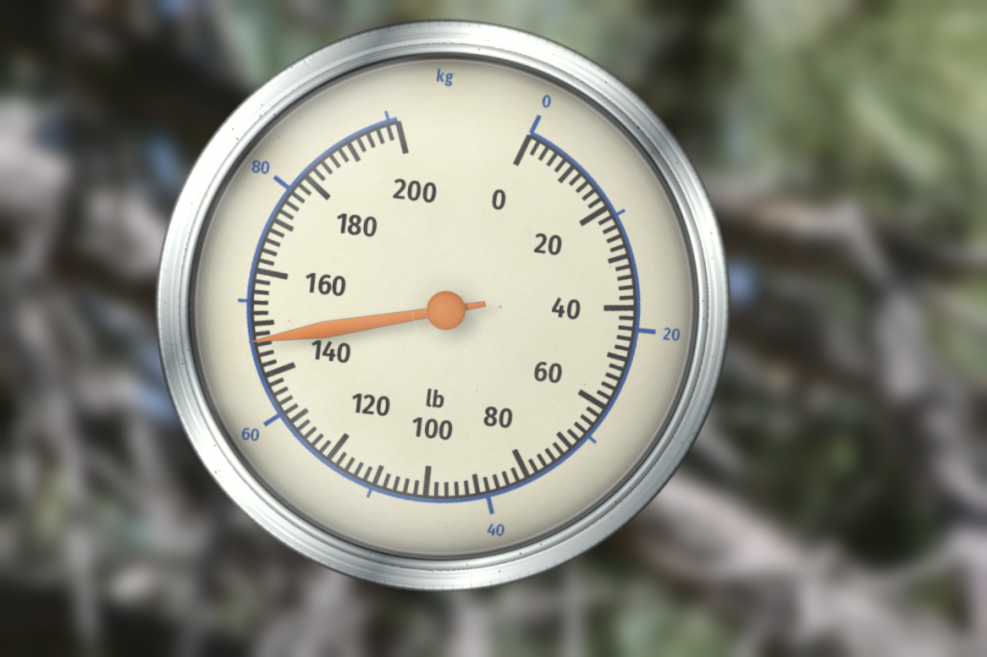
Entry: 147
